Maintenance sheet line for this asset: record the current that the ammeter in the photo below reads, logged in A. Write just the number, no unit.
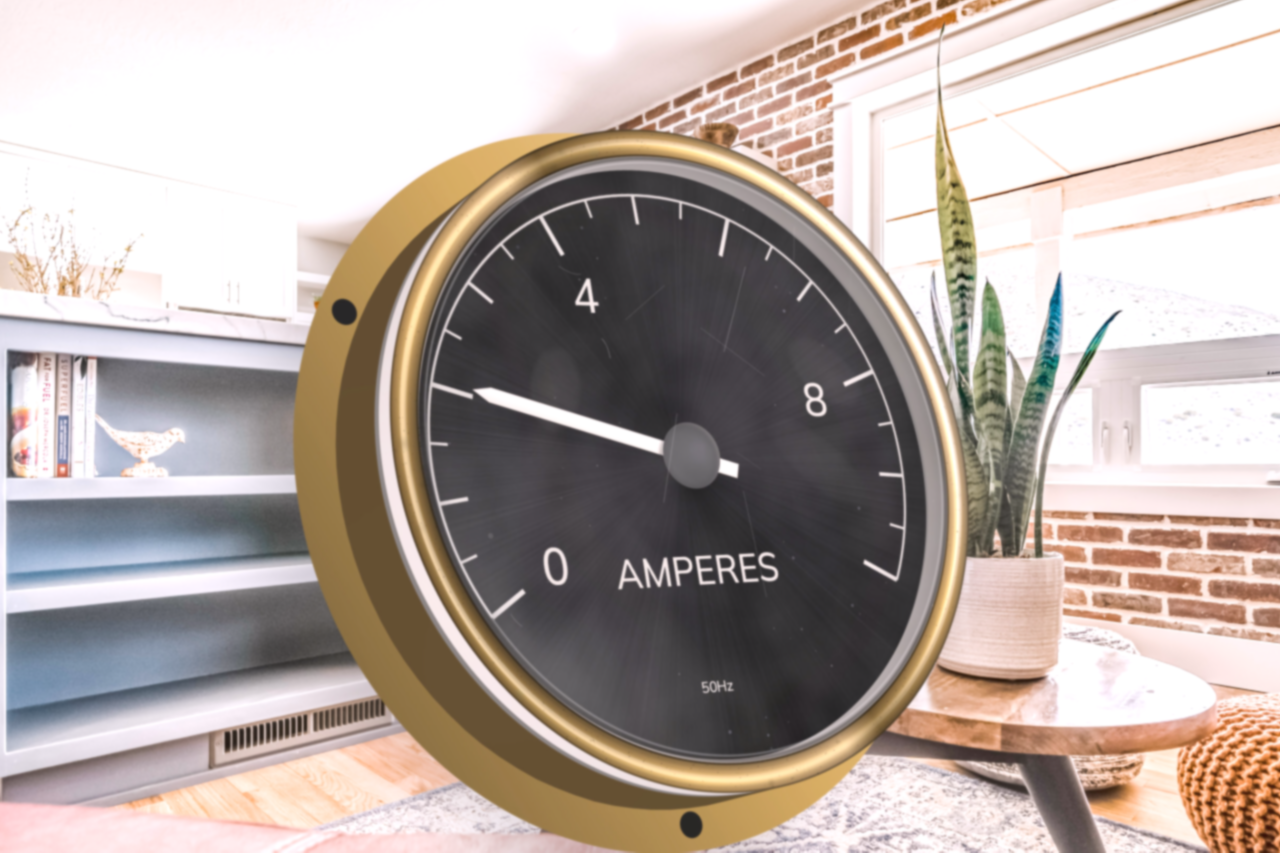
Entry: 2
